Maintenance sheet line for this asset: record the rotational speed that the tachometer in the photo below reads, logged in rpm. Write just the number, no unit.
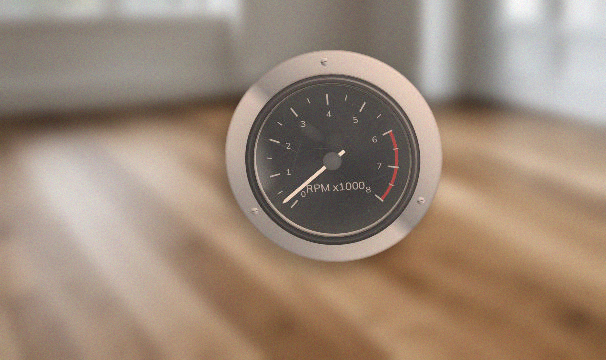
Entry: 250
